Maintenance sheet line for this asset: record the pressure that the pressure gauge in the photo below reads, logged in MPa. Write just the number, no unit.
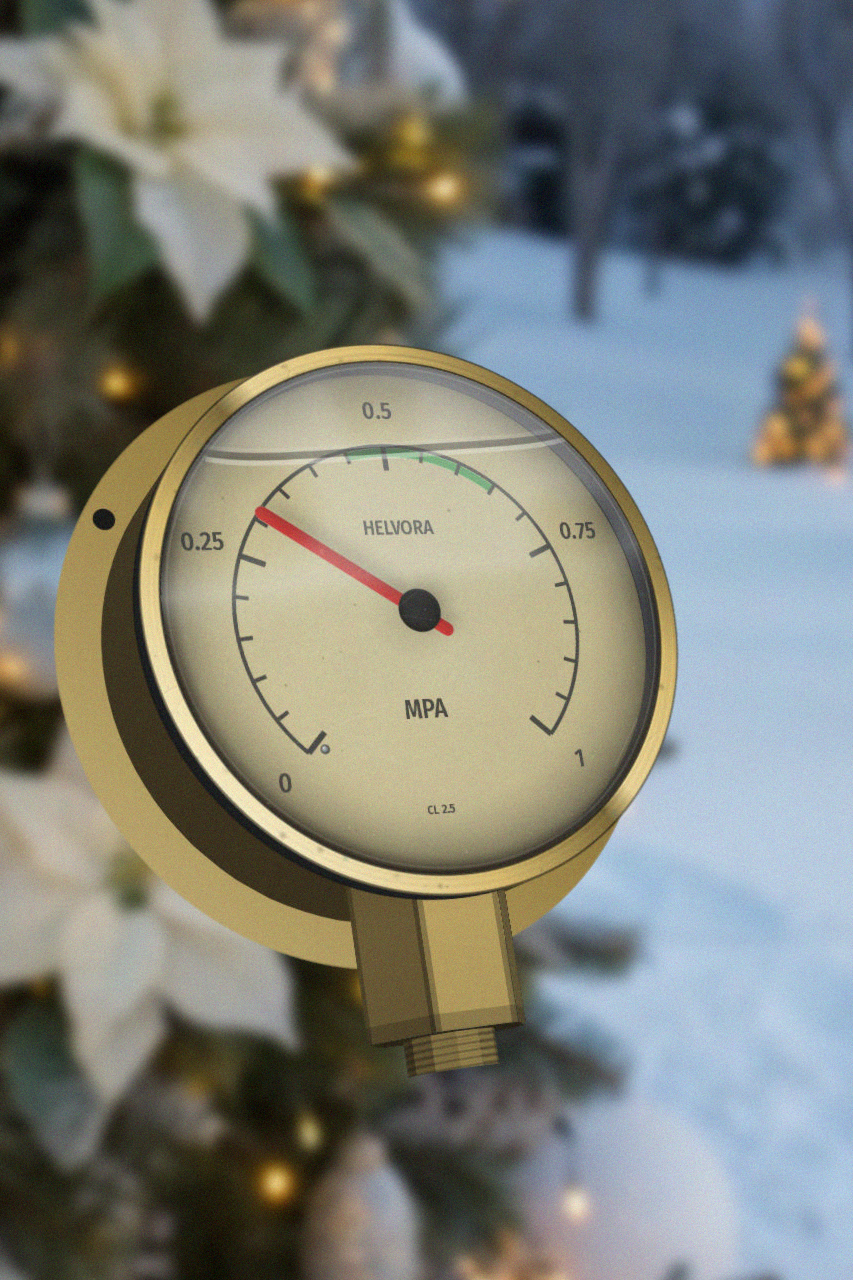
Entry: 0.3
